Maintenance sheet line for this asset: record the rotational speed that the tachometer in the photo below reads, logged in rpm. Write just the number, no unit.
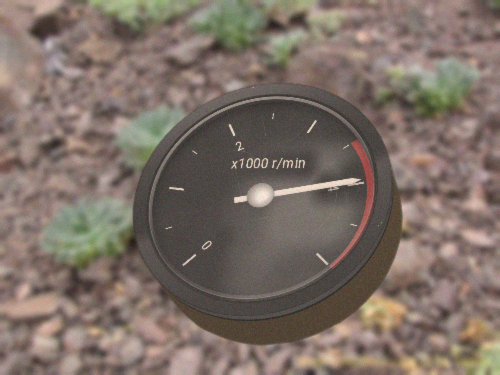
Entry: 4000
